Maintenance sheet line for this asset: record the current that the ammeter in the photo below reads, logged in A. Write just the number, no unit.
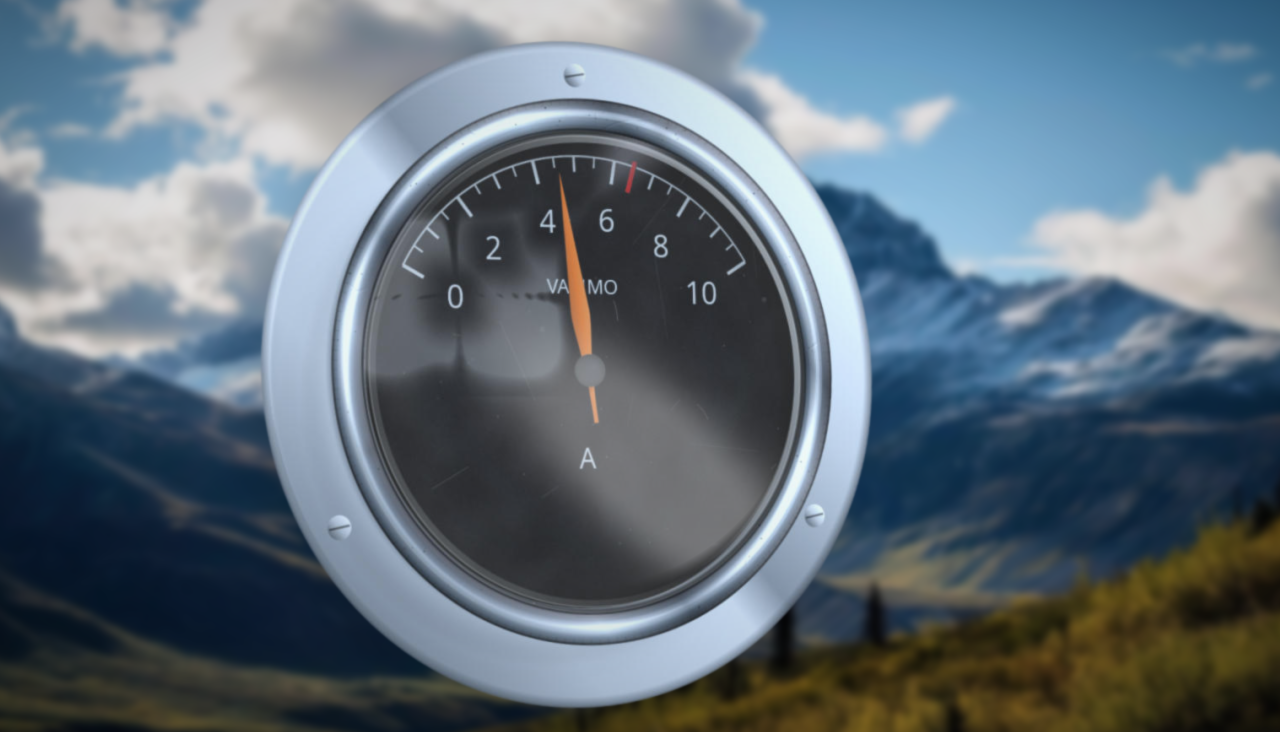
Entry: 4.5
